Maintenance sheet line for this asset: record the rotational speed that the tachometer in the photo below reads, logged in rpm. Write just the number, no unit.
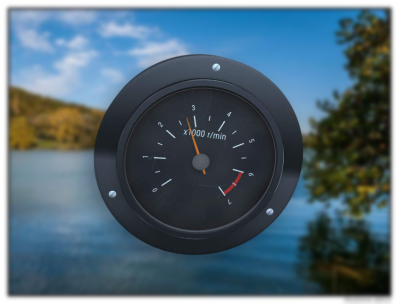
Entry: 2750
